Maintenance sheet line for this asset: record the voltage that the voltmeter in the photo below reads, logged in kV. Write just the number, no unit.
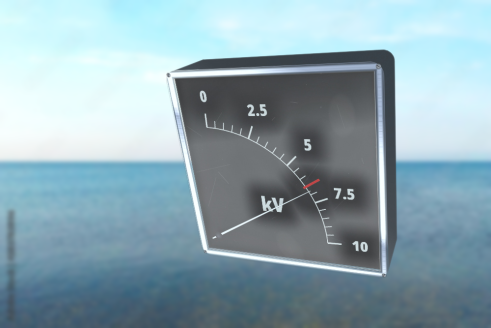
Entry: 6.75
